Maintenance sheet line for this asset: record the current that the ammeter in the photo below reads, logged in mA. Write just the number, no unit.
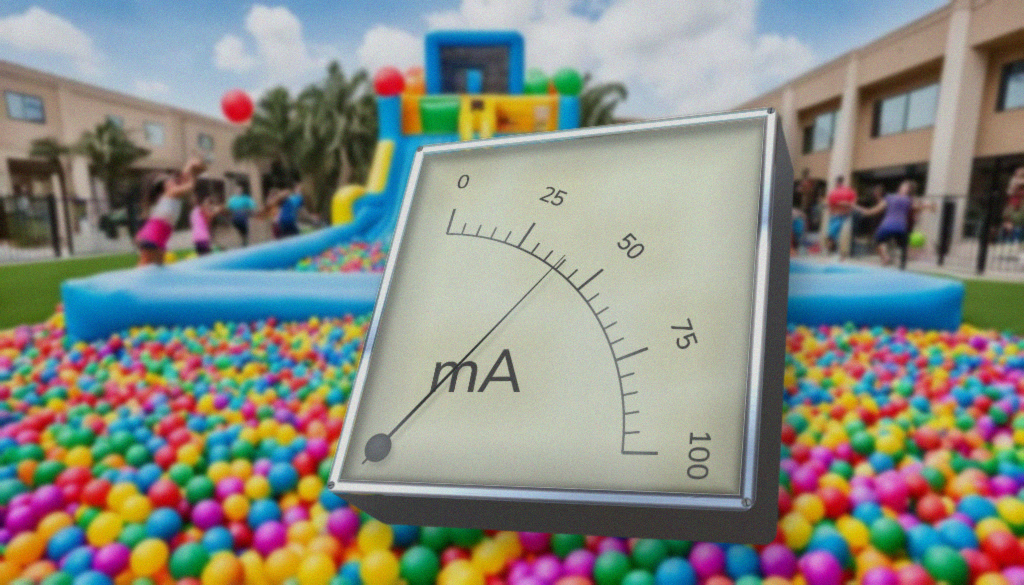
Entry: 40
